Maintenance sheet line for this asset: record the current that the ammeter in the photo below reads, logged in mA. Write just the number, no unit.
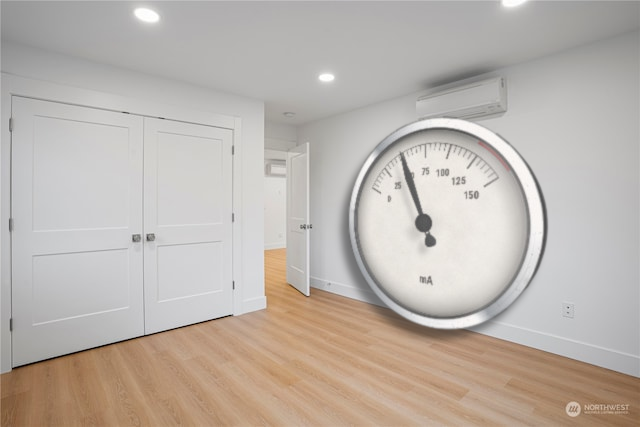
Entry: 50
